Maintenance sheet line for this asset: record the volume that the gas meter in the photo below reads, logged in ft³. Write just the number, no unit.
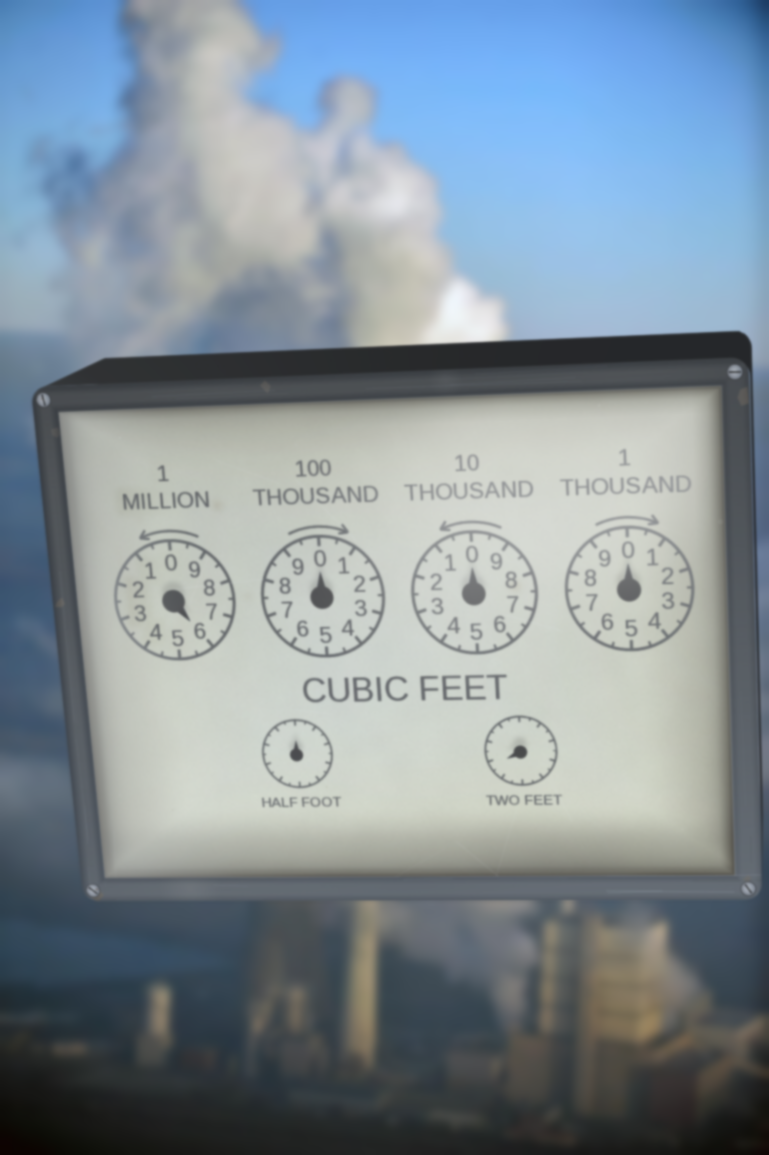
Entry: 600000
